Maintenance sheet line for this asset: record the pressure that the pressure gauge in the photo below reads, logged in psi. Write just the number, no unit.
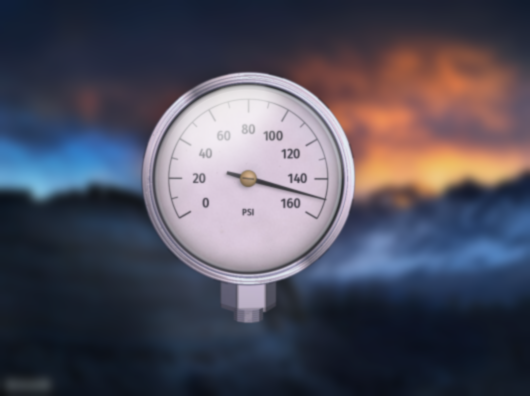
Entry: 150
